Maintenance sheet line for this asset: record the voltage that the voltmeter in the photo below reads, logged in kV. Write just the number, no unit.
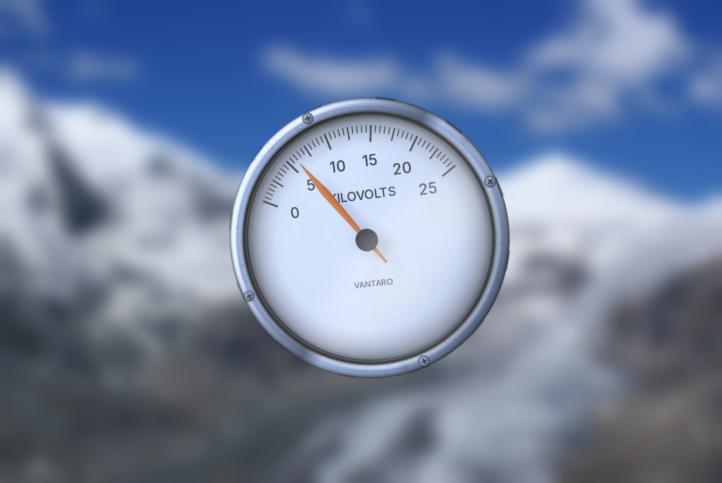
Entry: 6
